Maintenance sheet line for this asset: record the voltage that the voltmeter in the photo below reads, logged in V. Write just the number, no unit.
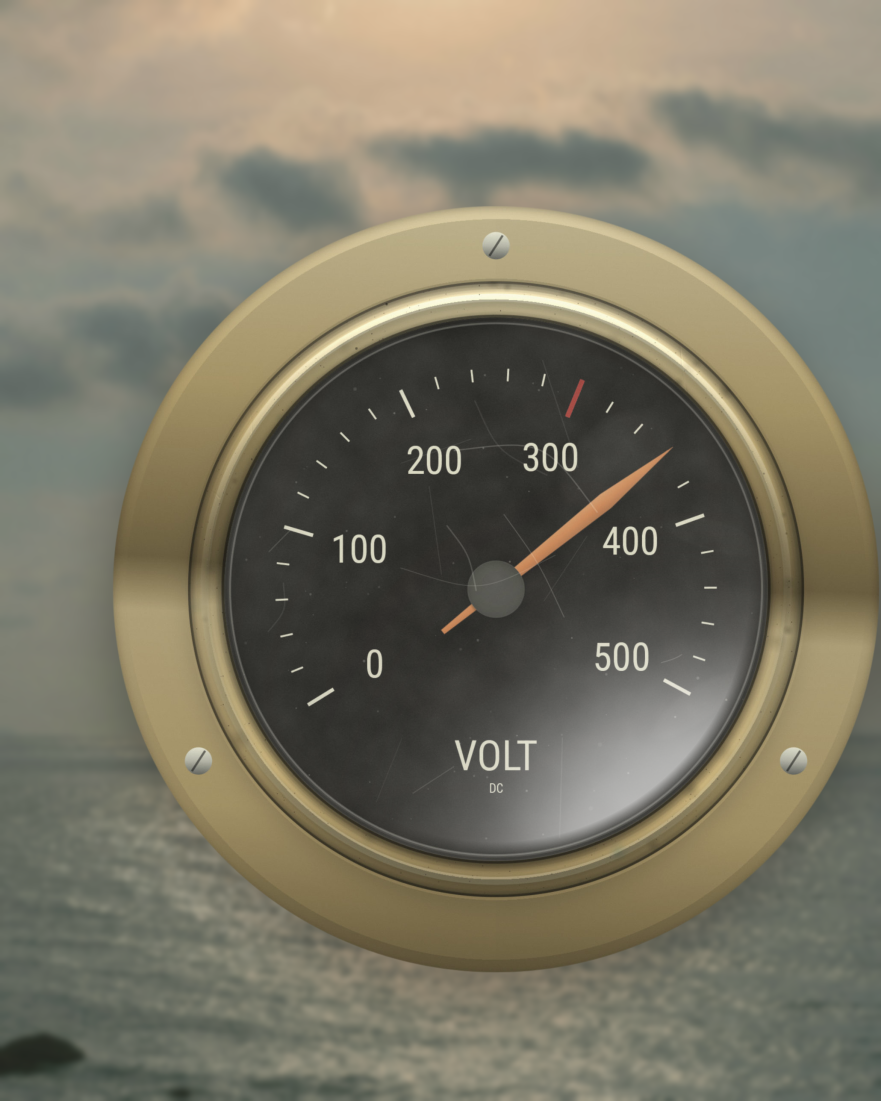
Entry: 360
